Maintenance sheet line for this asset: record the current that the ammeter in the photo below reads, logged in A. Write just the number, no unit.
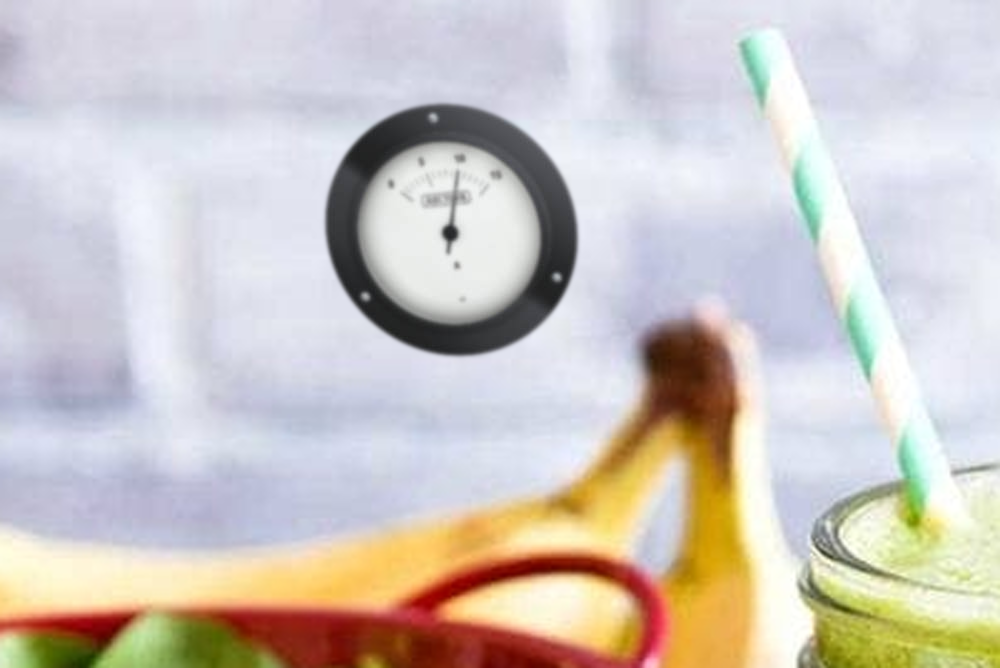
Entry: 10
